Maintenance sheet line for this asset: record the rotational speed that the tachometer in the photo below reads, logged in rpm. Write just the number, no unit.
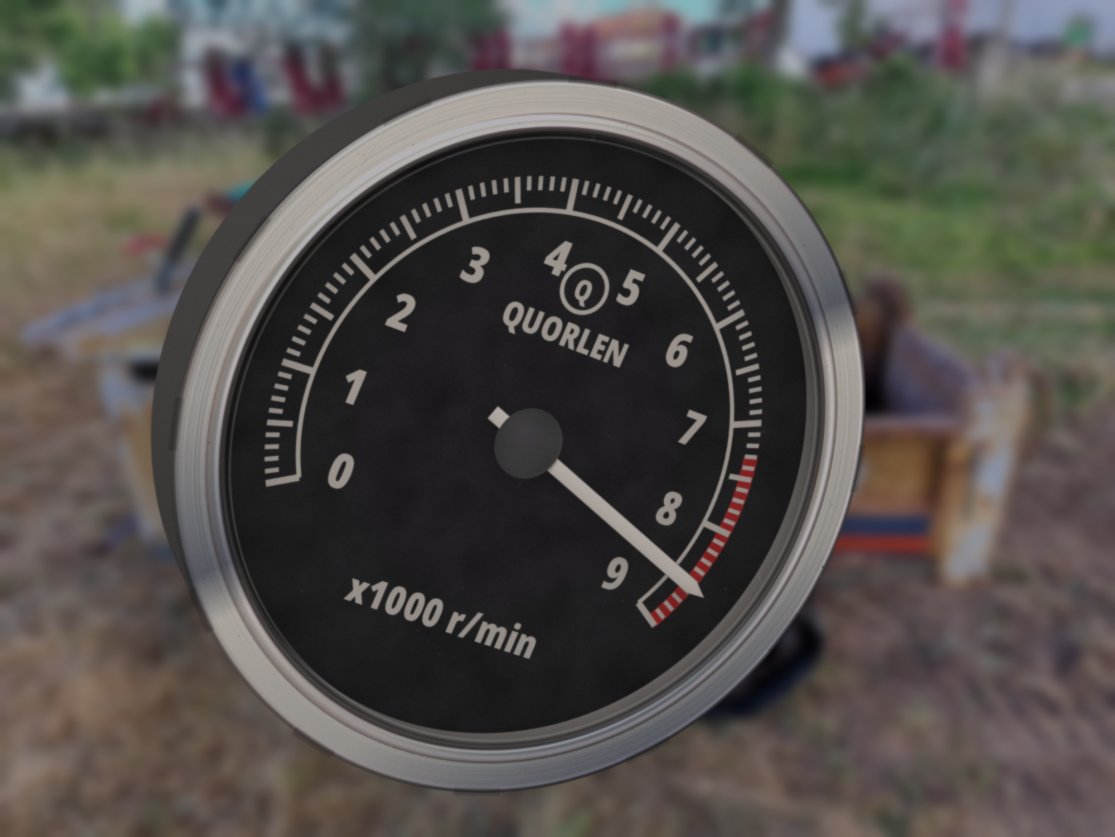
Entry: 8550
